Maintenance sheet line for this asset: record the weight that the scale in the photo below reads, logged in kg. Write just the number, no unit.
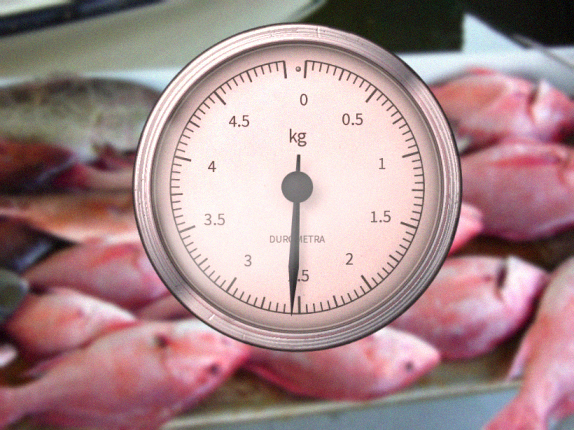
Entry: 2.55
